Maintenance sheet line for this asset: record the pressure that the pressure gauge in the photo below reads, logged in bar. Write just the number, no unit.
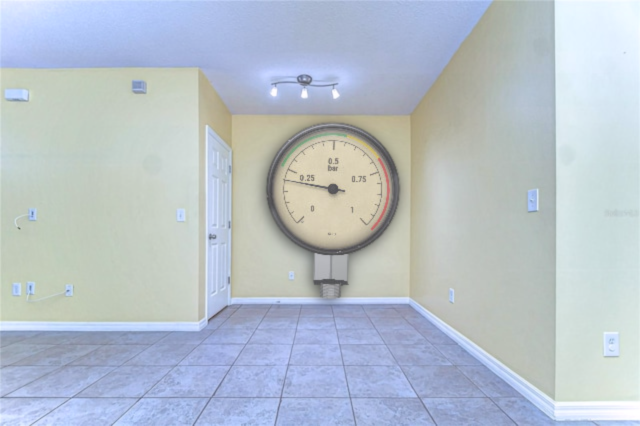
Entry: 0.2
